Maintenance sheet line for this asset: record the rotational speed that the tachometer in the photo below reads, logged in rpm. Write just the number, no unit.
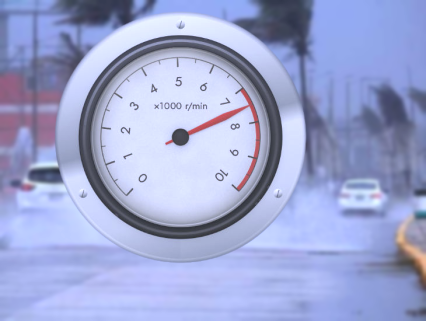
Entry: 7500
